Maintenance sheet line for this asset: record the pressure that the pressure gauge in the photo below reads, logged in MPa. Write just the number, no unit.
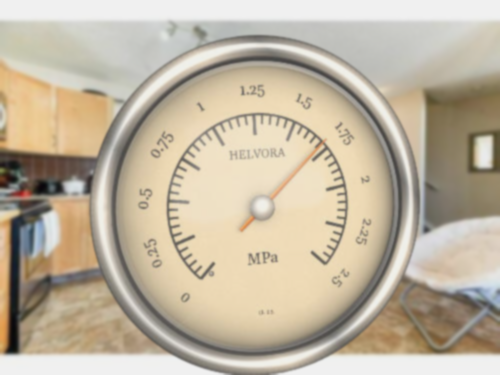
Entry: 1.7
